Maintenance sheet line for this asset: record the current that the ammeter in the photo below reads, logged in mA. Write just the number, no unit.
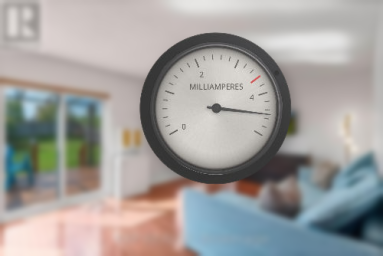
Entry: 4.5
